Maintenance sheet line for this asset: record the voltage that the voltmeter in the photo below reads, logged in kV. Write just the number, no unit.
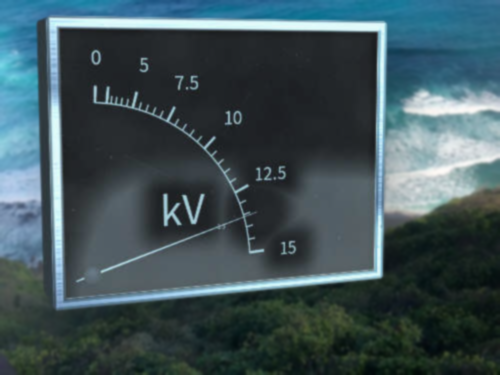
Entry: 13.5
